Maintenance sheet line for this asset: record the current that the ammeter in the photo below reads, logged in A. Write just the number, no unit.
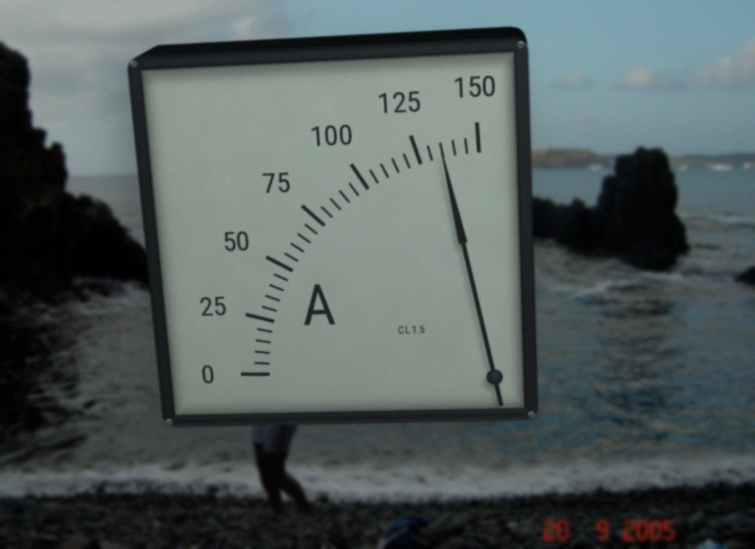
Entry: 135
